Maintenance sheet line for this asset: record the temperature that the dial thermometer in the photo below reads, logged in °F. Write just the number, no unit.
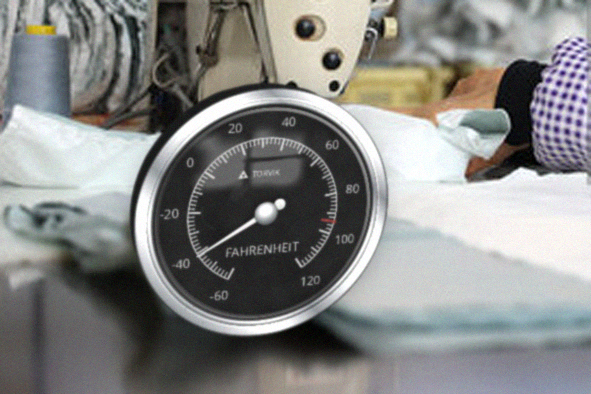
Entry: -40
